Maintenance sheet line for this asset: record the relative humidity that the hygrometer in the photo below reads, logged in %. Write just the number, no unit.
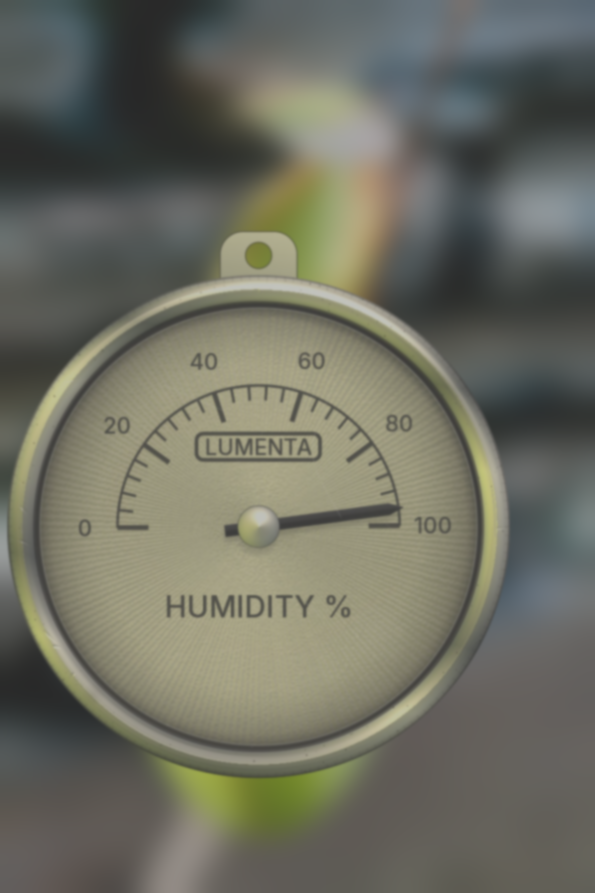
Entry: 96
